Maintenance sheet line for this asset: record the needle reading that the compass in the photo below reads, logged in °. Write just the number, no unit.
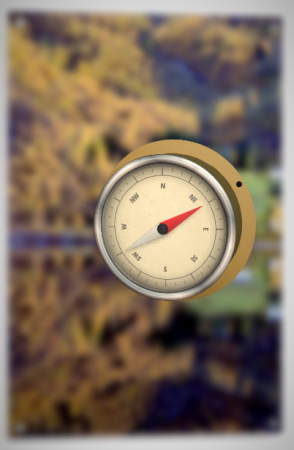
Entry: 60
